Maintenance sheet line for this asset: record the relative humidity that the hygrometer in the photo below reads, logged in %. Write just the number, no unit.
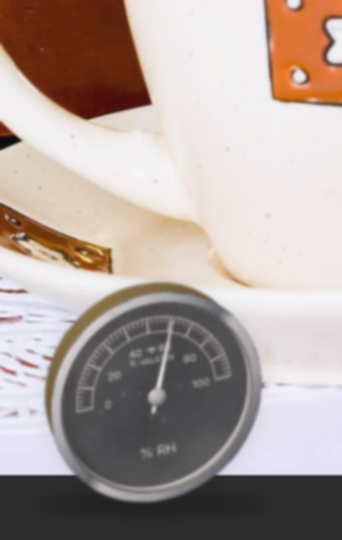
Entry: 60
